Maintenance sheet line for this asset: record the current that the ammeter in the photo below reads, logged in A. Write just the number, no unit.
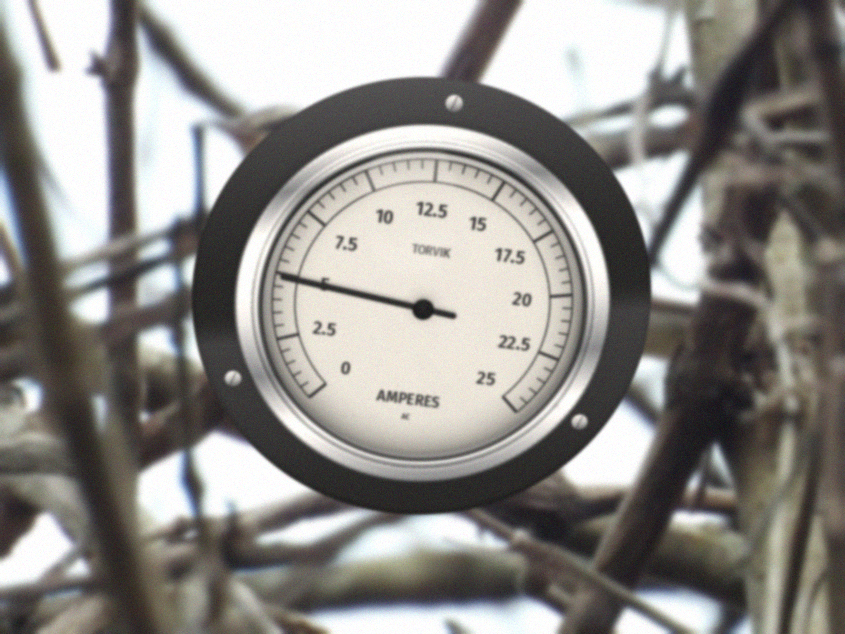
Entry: 5
